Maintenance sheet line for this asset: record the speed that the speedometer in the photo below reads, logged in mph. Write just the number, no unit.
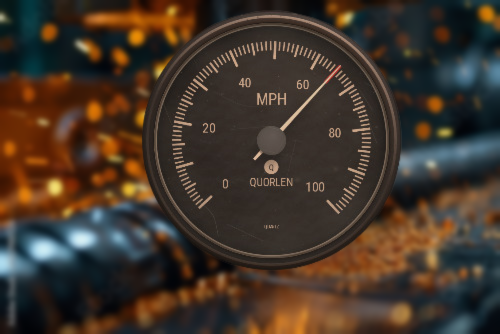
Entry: 65
